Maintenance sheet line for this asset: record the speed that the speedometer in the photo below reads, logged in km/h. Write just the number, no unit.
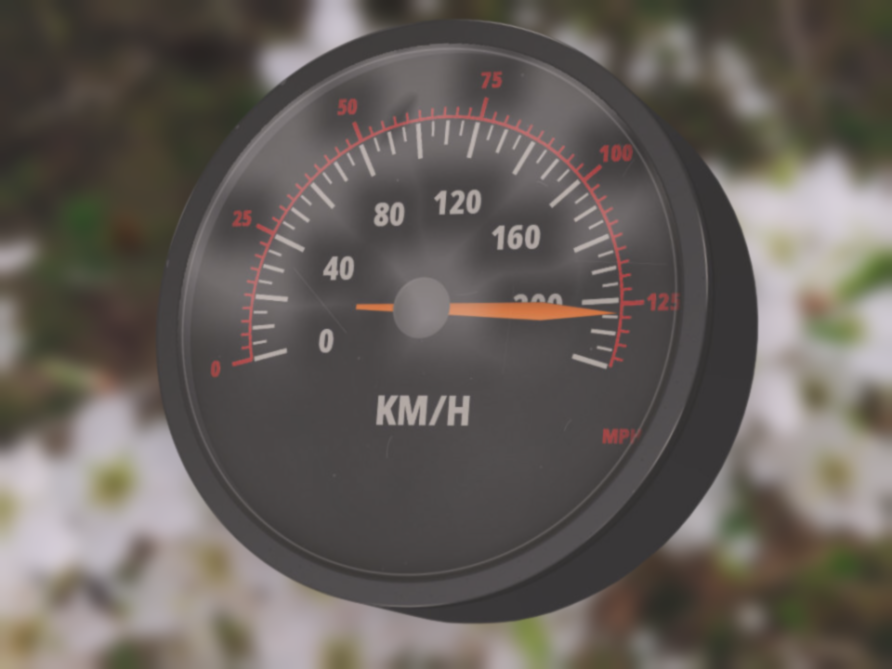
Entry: 205
